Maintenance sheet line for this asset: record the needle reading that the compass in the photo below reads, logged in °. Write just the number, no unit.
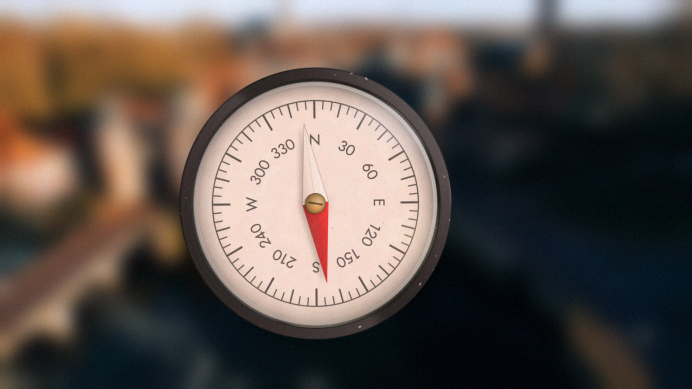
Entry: 172.5
